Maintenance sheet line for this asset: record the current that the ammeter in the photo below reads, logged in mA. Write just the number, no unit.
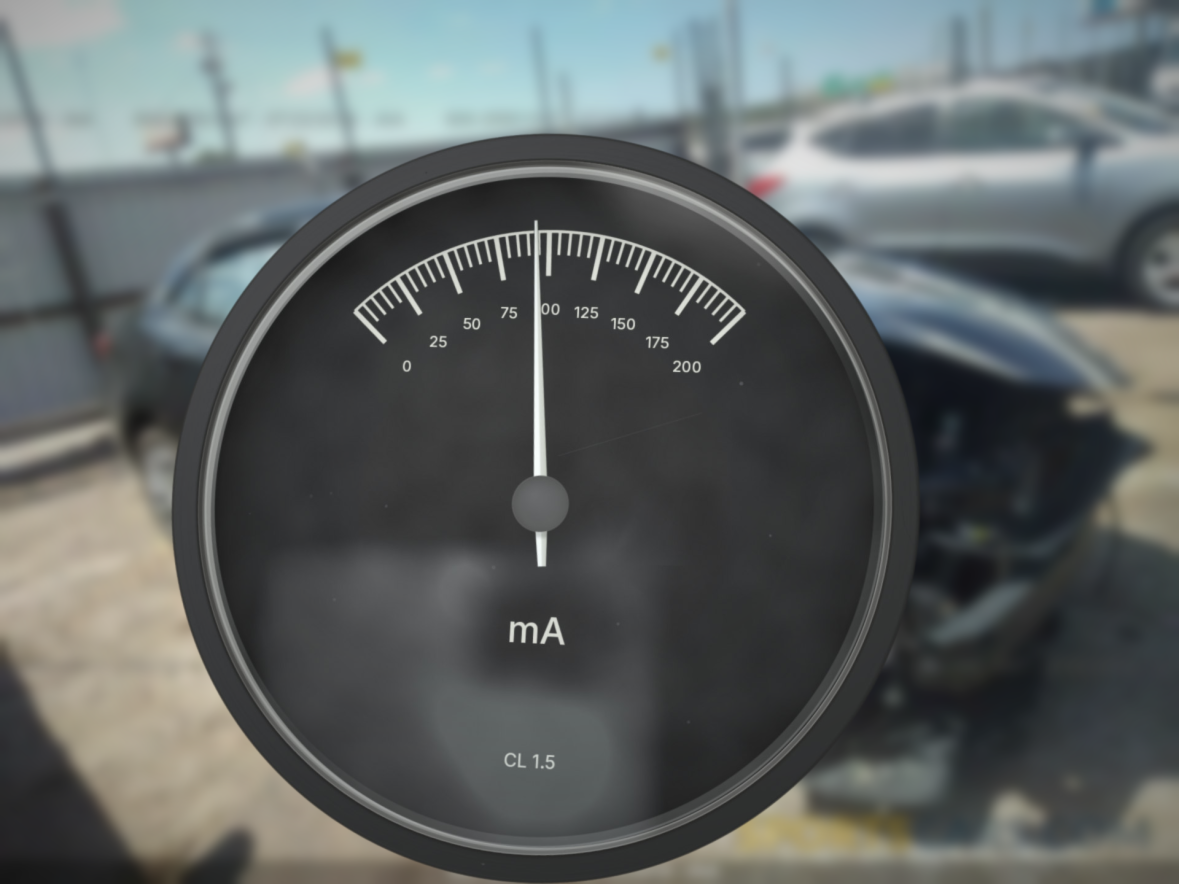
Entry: 95
